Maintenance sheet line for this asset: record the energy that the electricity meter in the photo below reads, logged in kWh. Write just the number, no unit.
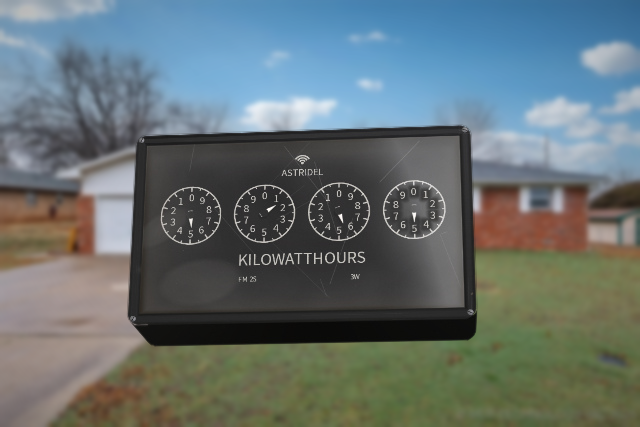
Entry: 5155
